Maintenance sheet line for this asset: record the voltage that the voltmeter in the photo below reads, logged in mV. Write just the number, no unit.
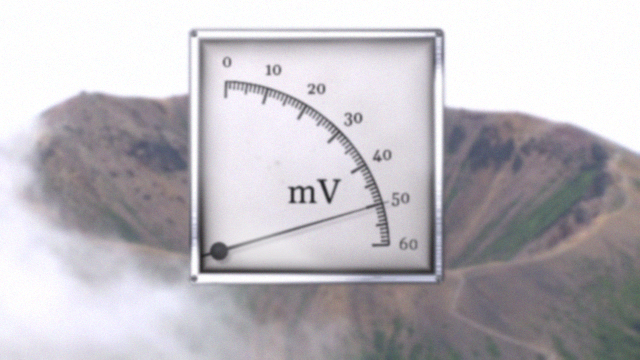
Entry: 50
